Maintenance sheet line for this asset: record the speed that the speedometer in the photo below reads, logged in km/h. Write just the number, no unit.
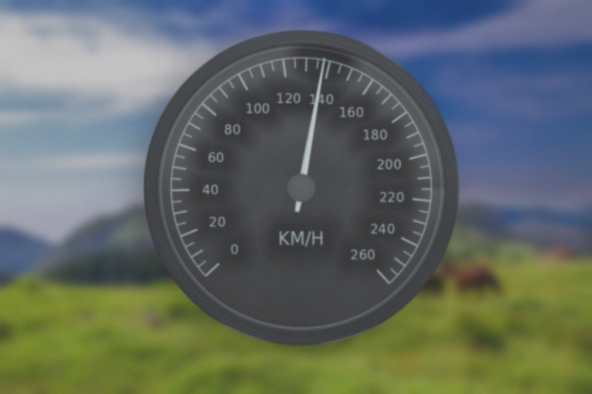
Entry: 137.5
